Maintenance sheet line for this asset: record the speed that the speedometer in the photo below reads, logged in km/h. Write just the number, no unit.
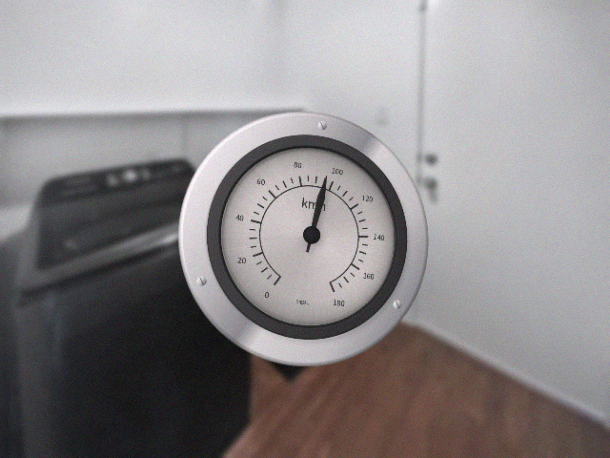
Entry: 95
